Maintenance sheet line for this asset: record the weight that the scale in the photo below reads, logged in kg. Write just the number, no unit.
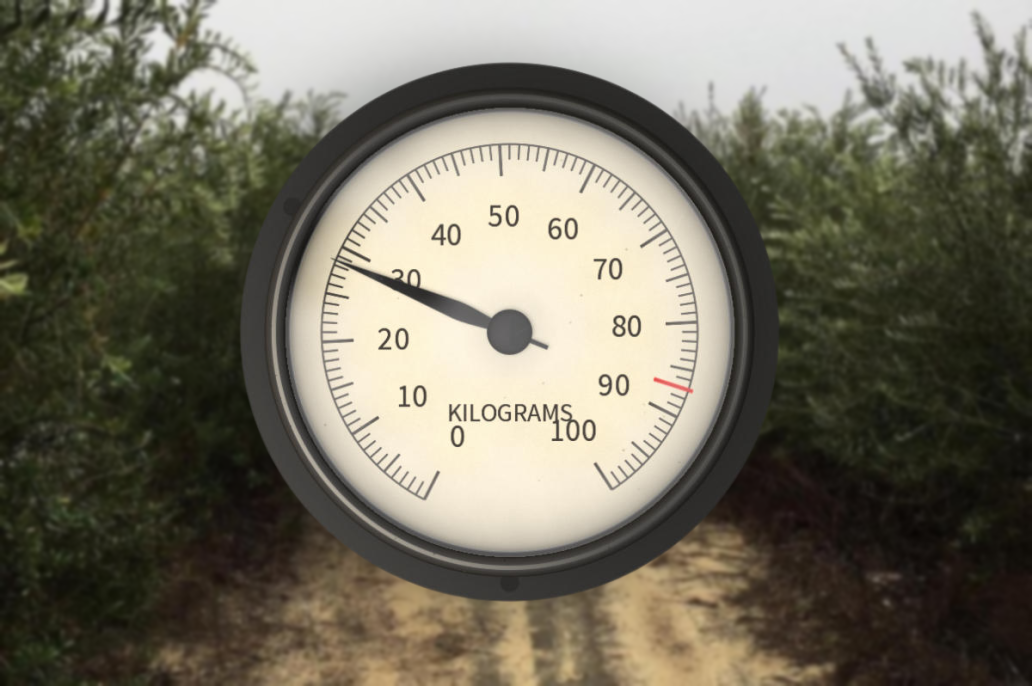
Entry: 28.5
